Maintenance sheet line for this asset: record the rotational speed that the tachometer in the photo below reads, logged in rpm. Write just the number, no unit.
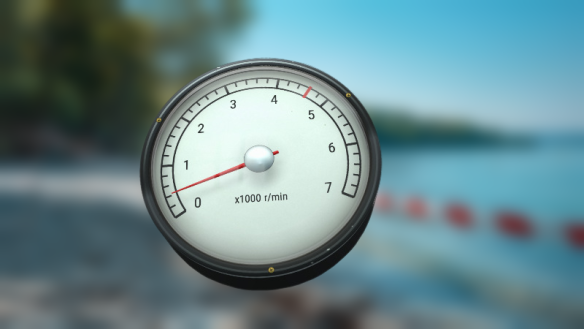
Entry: 400
